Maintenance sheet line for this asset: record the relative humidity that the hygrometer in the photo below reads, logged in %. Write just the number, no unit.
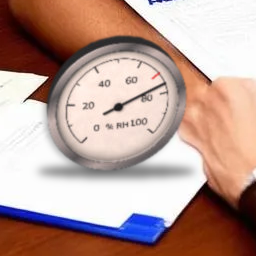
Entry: 75
